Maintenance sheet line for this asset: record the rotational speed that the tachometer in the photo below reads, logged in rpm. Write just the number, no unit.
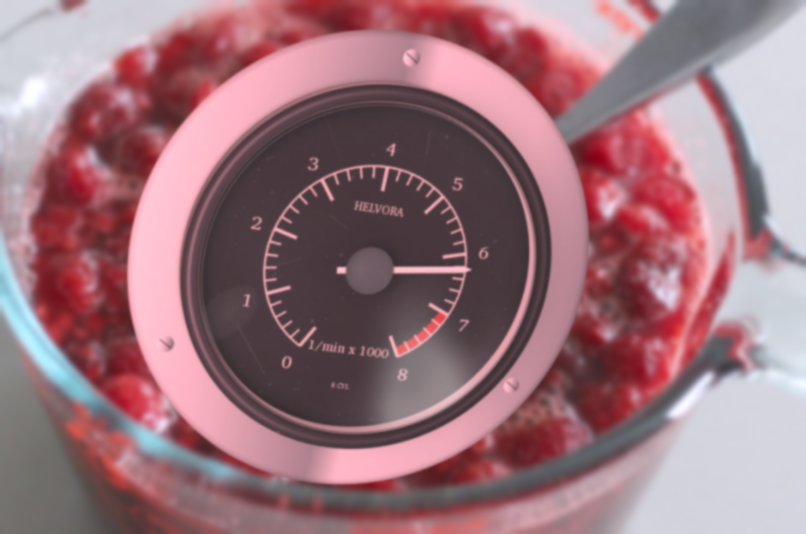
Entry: 6200
